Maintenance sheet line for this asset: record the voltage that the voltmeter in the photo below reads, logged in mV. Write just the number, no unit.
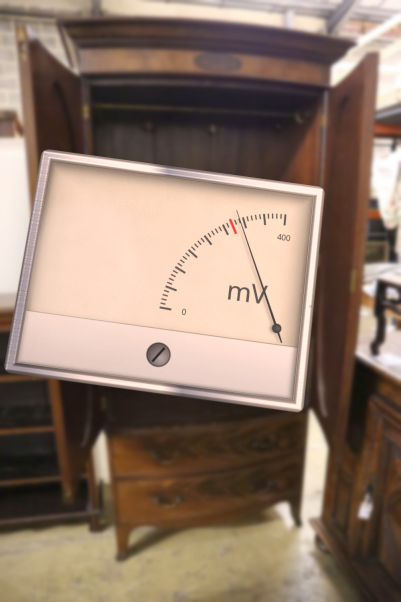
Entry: 290
